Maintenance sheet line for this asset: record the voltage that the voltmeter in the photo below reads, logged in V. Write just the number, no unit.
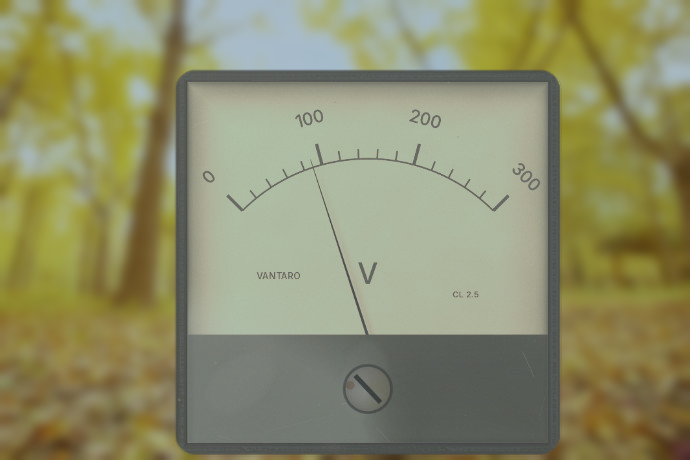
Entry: 90
